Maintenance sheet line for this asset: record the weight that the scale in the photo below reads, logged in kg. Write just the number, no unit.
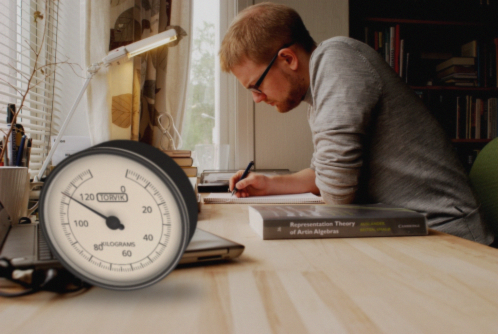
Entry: 115
